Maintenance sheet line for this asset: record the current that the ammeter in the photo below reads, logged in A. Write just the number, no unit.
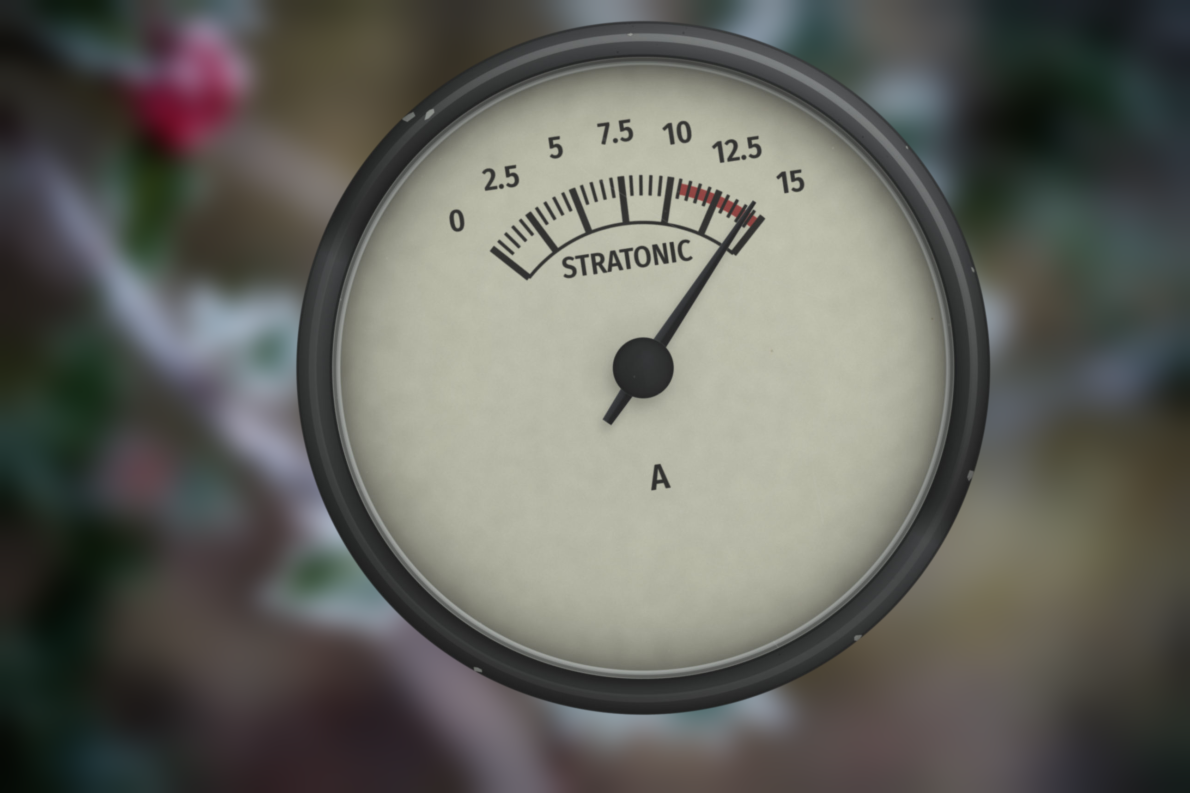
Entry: 14.25
